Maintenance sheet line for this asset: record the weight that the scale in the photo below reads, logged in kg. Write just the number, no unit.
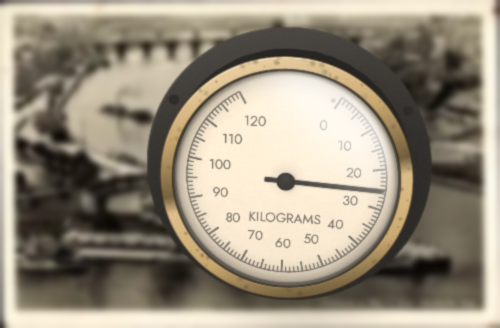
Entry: 25
